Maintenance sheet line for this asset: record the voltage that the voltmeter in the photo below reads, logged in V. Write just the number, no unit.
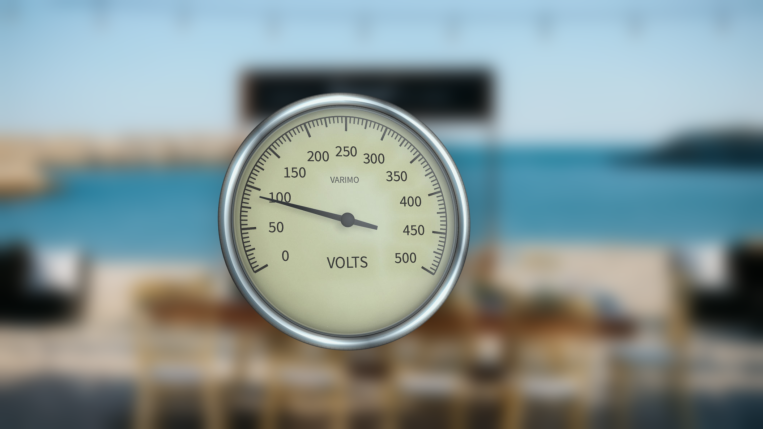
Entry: 90
